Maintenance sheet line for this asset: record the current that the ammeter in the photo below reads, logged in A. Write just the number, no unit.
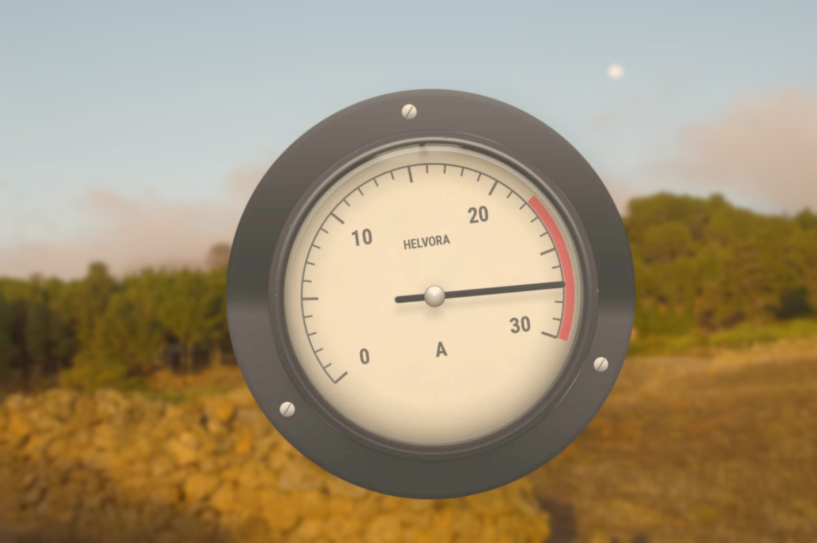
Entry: 27
